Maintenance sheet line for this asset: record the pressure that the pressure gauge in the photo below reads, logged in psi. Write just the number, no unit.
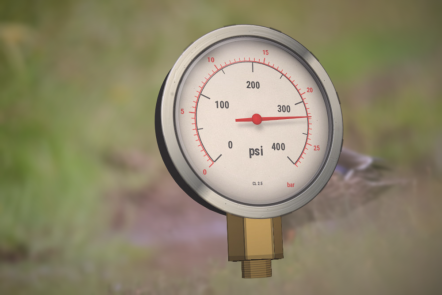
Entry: 325
